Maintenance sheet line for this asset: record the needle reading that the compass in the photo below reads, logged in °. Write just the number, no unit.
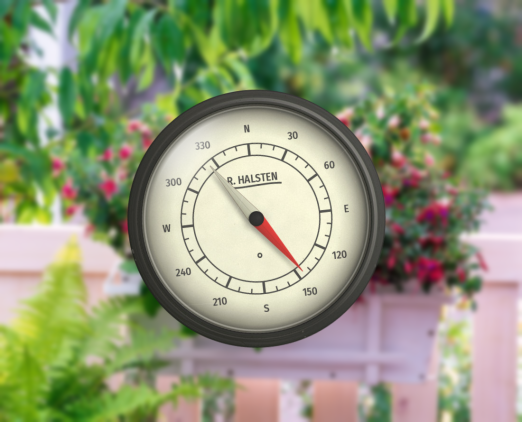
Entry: 145
